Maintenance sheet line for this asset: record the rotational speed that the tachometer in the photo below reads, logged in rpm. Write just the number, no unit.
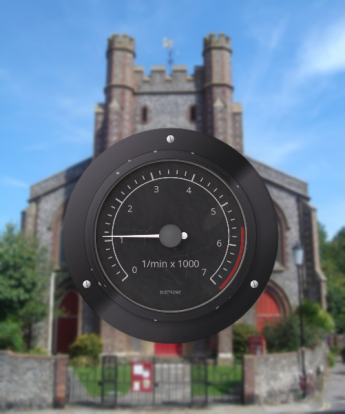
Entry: 1100
